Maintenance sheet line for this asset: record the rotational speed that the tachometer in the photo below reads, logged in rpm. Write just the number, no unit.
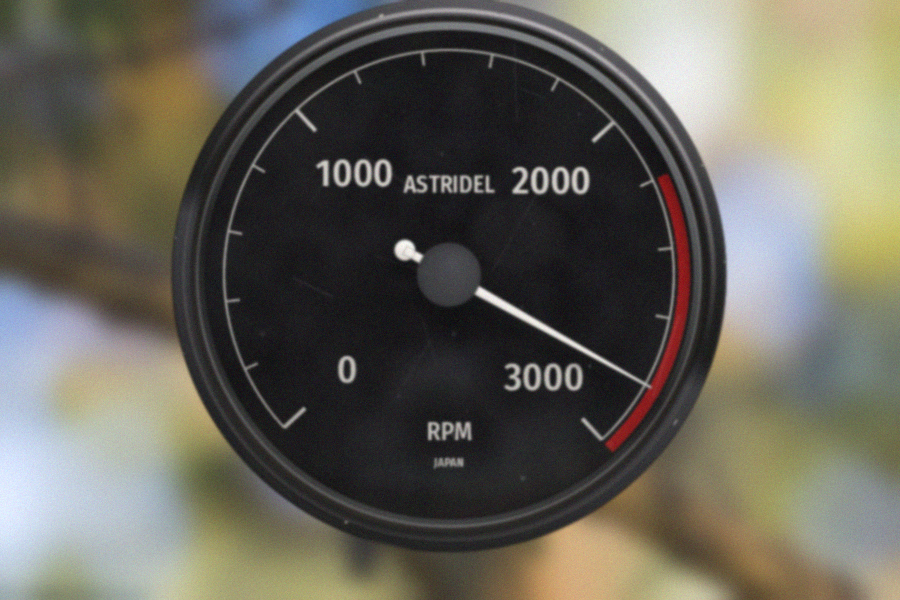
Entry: 2800
